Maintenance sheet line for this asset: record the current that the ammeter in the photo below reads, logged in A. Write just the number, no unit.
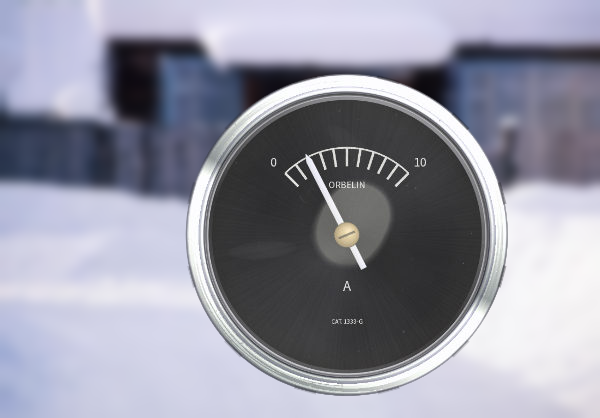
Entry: 2
